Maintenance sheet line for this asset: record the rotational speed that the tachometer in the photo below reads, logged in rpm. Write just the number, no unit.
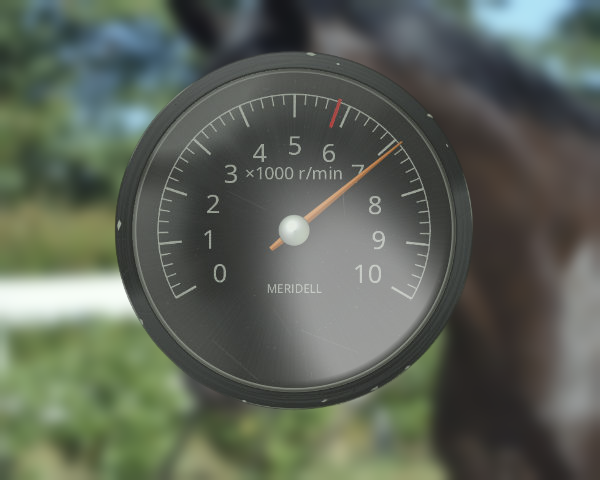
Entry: 7100
